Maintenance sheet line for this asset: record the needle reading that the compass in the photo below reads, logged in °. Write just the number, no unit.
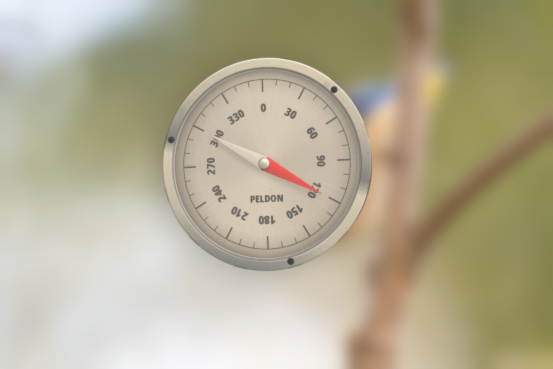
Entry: 120
